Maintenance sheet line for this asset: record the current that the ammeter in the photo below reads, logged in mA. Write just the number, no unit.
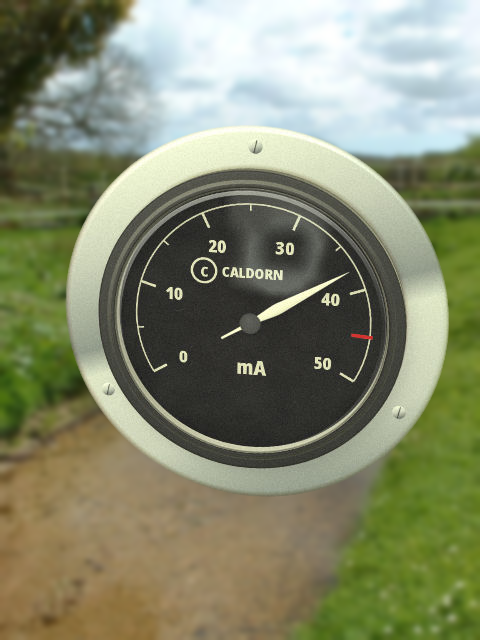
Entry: 37.5
